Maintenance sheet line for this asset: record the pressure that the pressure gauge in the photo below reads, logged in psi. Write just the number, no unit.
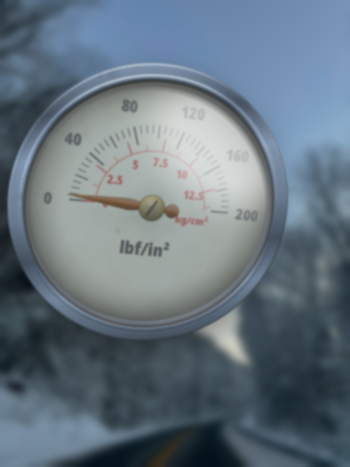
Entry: 5
